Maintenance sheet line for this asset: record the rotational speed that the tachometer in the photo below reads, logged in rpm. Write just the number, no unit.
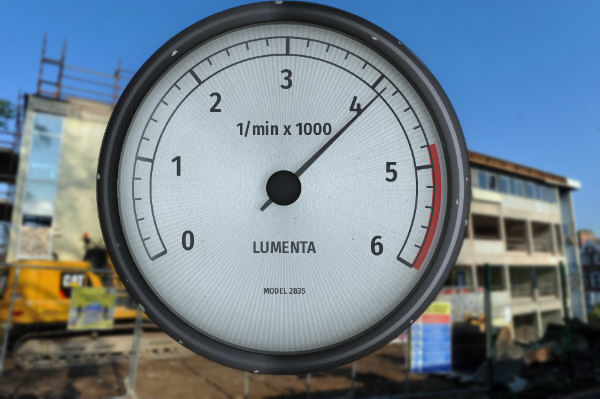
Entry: 4100
